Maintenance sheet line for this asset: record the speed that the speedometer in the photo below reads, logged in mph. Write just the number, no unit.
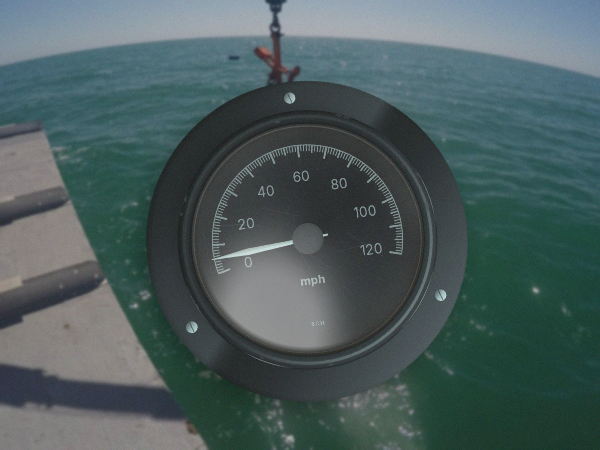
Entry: 5
